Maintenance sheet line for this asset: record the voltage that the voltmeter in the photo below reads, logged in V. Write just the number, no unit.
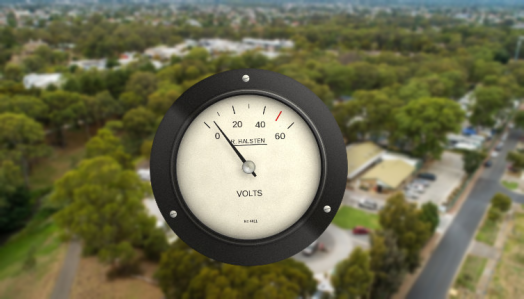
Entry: 5
